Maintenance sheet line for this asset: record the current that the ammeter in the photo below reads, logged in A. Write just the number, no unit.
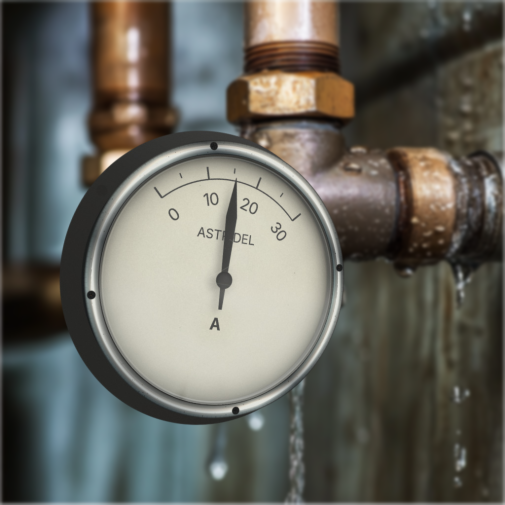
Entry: 15
